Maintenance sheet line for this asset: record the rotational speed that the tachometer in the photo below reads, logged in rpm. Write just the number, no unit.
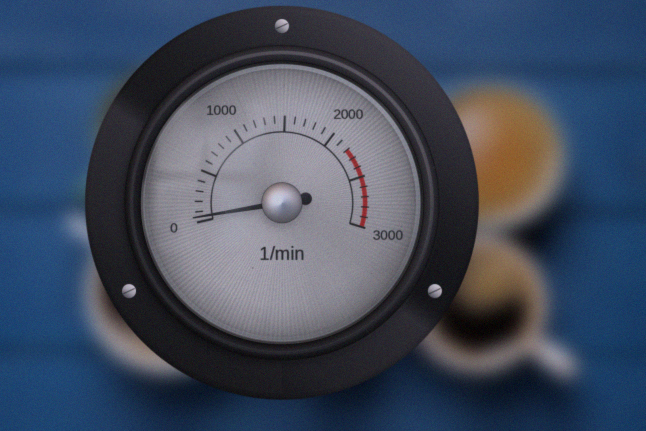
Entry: 50
